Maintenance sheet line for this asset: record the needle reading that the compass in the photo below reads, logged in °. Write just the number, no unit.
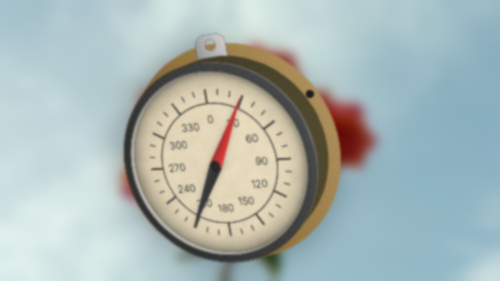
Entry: 30
